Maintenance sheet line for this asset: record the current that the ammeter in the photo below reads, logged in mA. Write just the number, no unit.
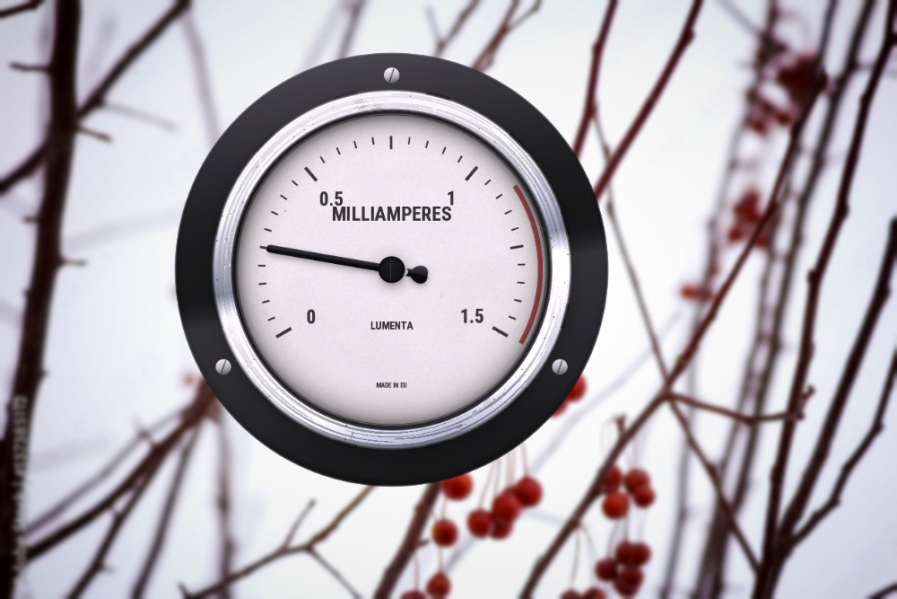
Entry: 0.25
